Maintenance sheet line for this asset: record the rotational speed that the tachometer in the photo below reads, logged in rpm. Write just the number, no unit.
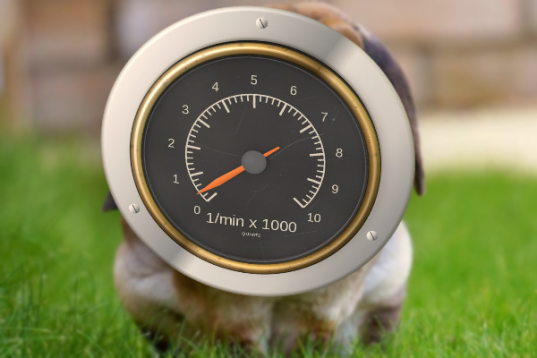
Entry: 400
